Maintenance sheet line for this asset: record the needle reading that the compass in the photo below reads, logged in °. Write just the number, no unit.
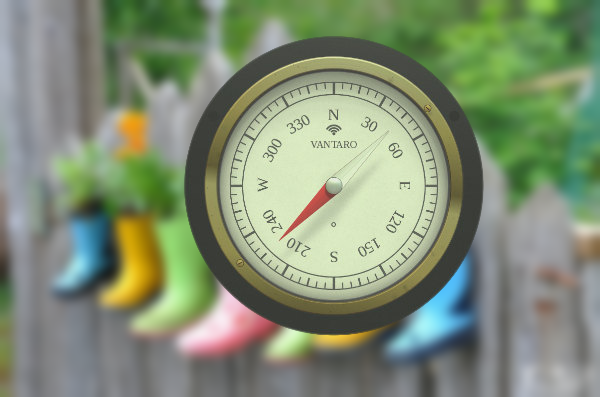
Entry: 225
